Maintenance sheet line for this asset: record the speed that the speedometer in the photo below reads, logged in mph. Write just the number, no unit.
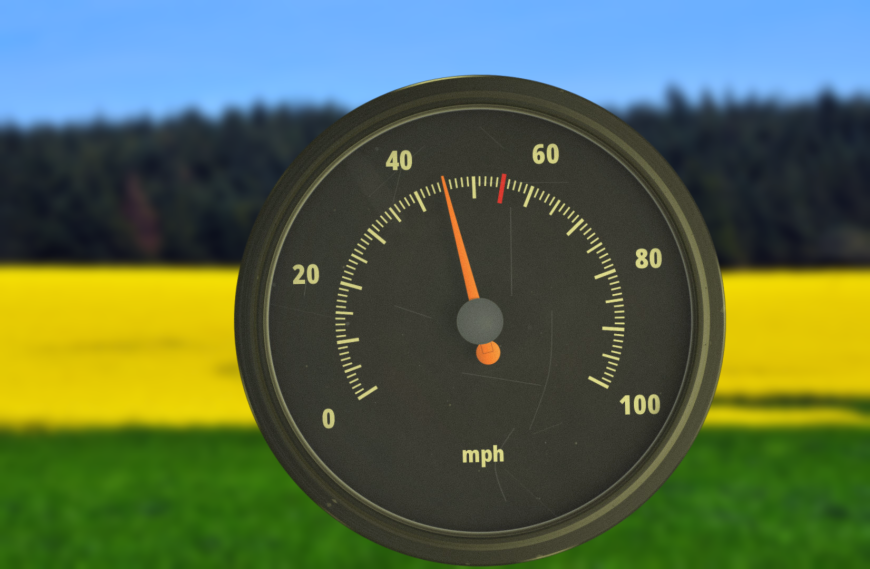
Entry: 45
